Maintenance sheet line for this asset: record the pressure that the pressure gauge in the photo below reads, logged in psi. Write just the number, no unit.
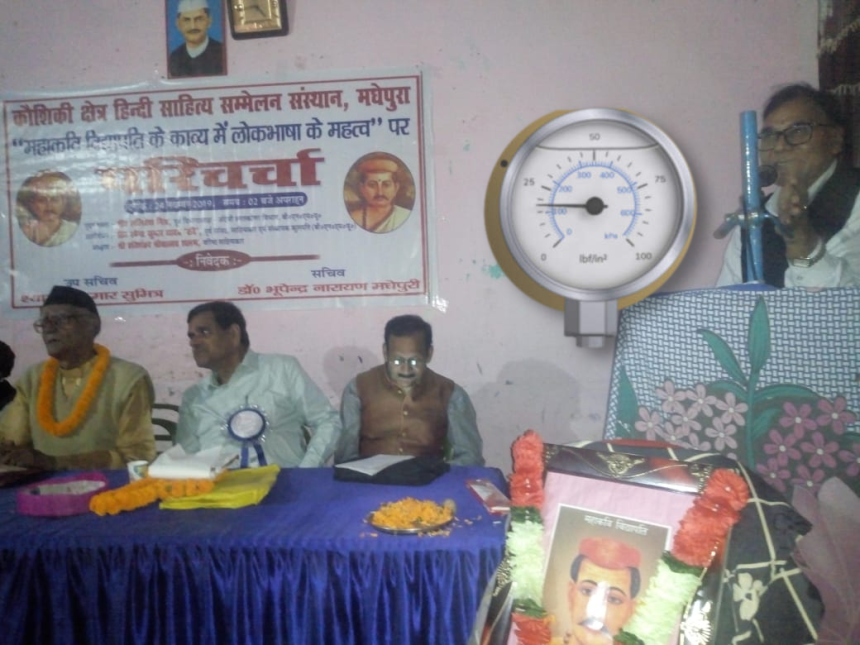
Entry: 17.5
